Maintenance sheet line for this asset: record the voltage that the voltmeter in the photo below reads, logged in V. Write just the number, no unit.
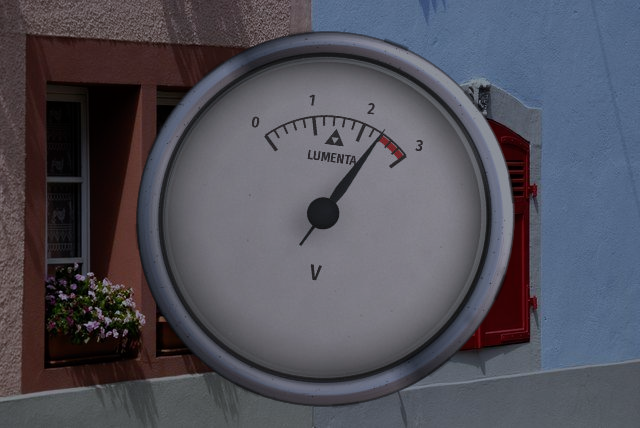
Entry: 2.4
